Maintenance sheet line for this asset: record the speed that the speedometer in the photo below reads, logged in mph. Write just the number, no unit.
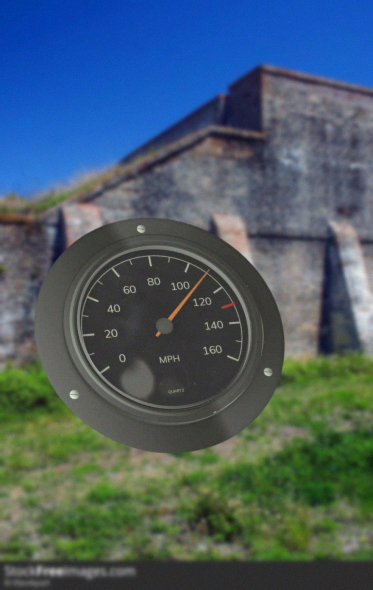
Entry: 110
